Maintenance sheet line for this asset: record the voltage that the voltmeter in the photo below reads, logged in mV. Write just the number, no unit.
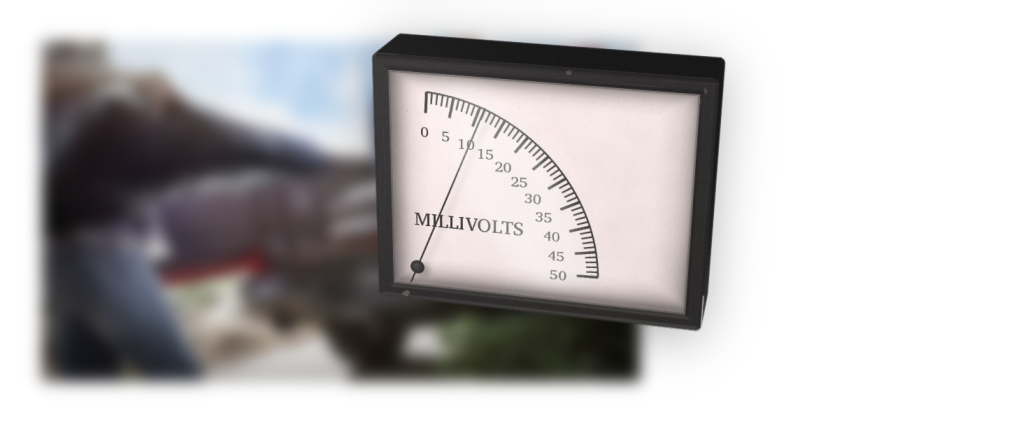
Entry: 11
